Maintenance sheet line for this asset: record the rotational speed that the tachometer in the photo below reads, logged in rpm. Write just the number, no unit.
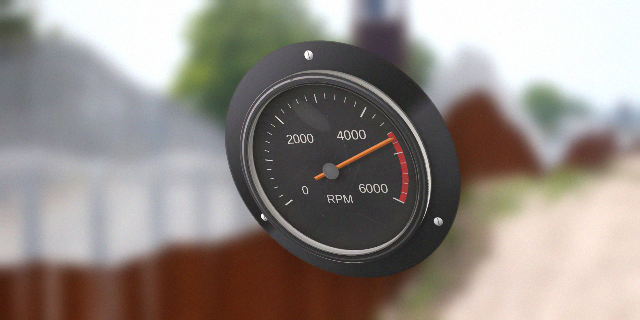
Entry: 4700
